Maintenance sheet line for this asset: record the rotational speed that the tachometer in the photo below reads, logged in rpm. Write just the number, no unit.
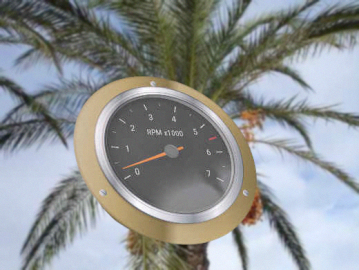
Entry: 250
